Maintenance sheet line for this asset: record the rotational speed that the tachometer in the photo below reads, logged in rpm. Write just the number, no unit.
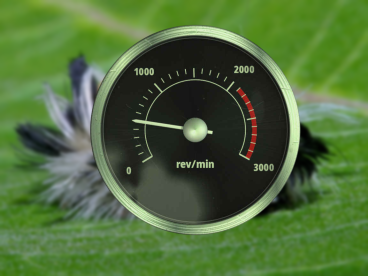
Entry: 500
